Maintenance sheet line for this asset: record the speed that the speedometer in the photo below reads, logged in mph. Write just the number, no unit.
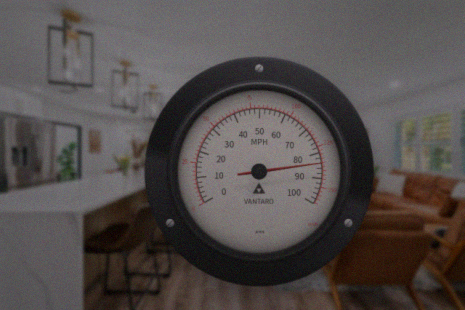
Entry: 84
